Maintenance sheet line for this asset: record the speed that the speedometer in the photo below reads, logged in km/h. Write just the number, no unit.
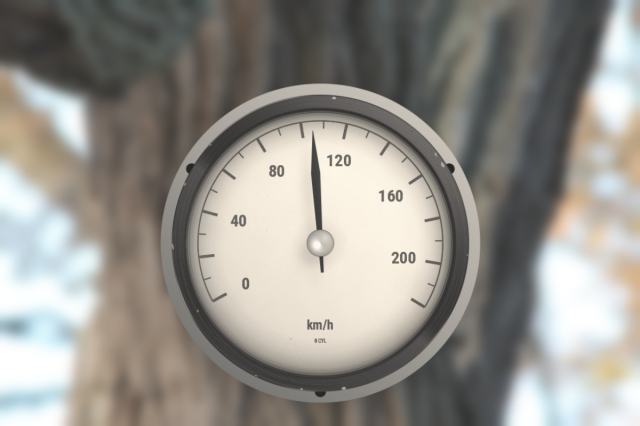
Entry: 105
